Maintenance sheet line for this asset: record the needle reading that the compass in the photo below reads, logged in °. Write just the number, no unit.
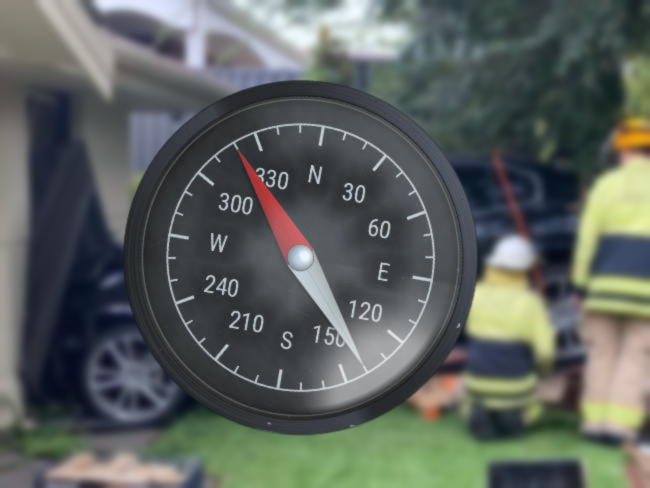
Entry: 320
